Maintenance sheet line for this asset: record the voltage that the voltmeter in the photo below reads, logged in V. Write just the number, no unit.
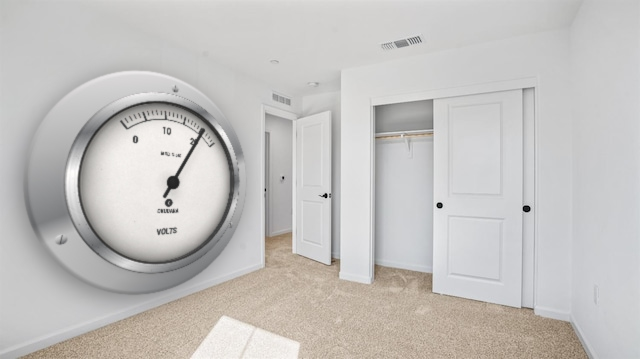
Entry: 20
